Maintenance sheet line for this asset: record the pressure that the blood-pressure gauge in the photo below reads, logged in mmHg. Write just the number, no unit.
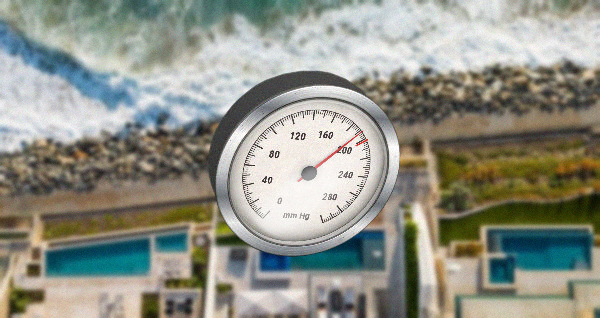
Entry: 190
